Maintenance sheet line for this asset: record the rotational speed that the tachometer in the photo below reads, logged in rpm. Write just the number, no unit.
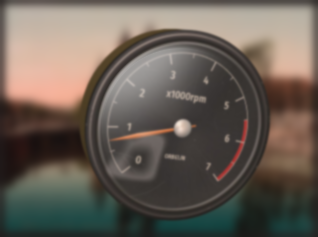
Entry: 750
